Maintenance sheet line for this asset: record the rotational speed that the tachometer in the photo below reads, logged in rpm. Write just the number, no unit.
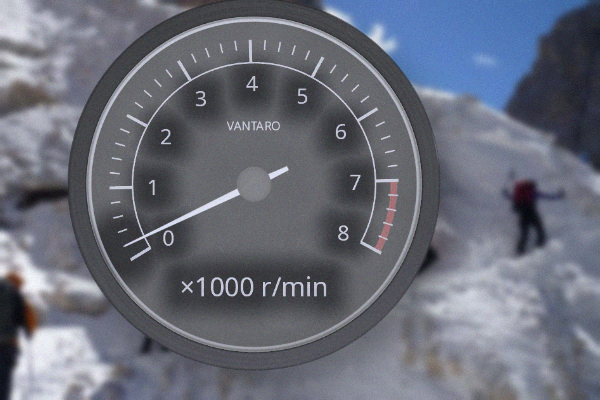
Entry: 200
